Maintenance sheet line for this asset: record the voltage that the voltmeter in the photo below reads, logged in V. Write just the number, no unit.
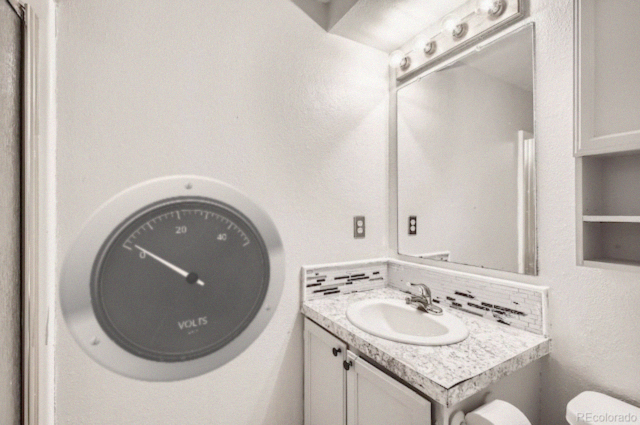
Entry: 2
